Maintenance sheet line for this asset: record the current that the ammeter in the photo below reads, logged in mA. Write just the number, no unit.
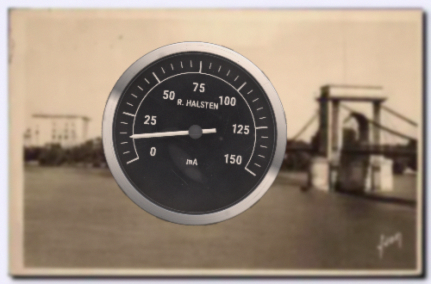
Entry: 12.5
